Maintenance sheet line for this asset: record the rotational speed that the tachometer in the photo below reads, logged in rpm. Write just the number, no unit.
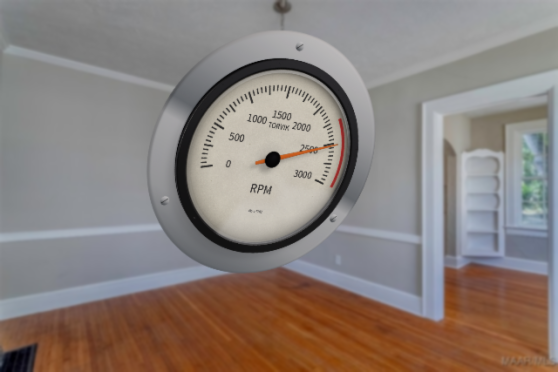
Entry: 2500
